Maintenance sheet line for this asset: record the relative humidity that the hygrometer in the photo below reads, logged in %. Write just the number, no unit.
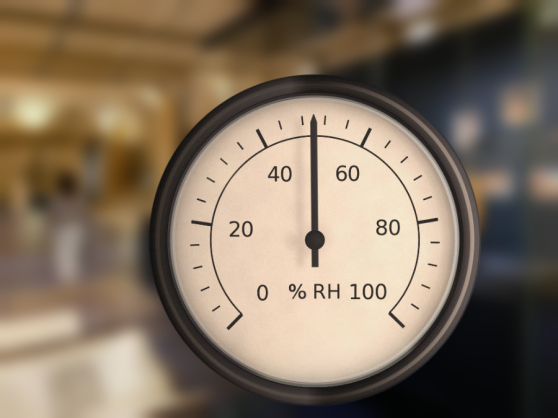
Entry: 50
